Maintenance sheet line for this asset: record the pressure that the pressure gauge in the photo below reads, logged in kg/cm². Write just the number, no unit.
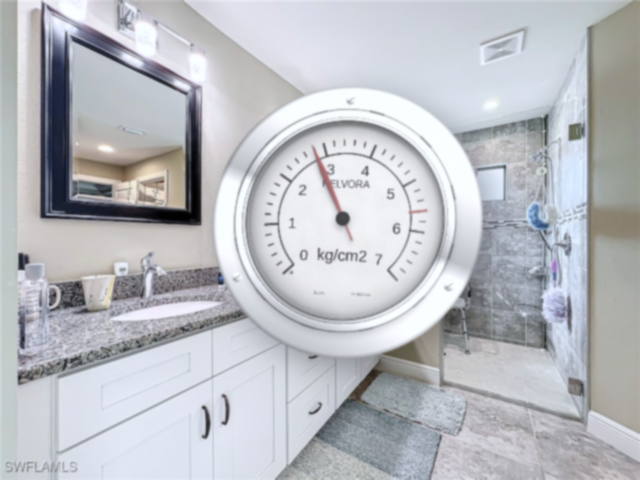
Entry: 2.8
